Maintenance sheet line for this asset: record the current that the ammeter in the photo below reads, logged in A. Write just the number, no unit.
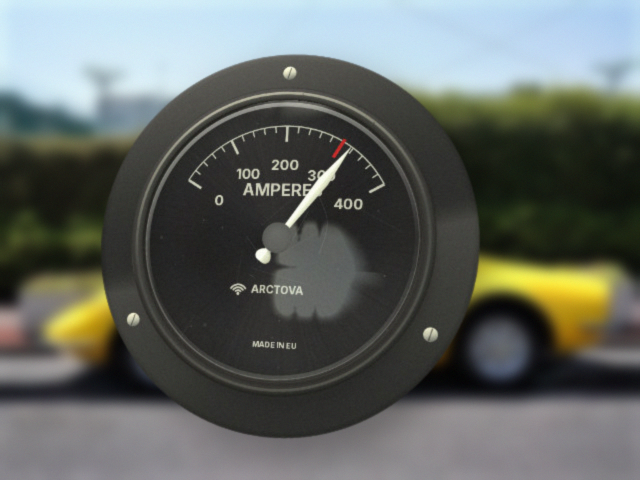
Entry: 320
